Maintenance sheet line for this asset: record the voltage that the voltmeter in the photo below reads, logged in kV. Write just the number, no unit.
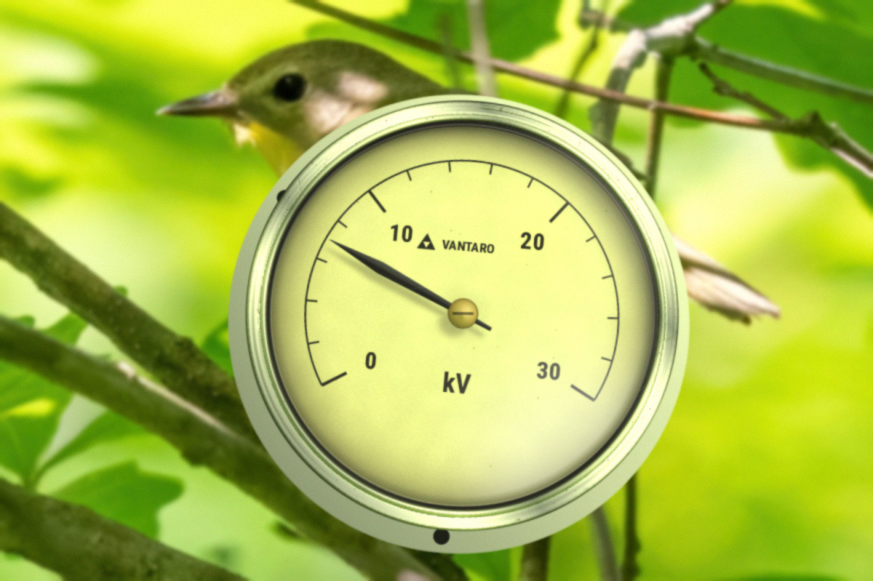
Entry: 7
